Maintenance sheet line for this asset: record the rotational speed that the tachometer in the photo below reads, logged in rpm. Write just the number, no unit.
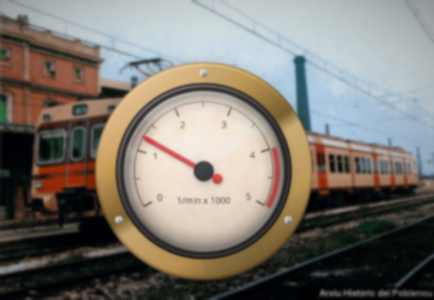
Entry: 1250
